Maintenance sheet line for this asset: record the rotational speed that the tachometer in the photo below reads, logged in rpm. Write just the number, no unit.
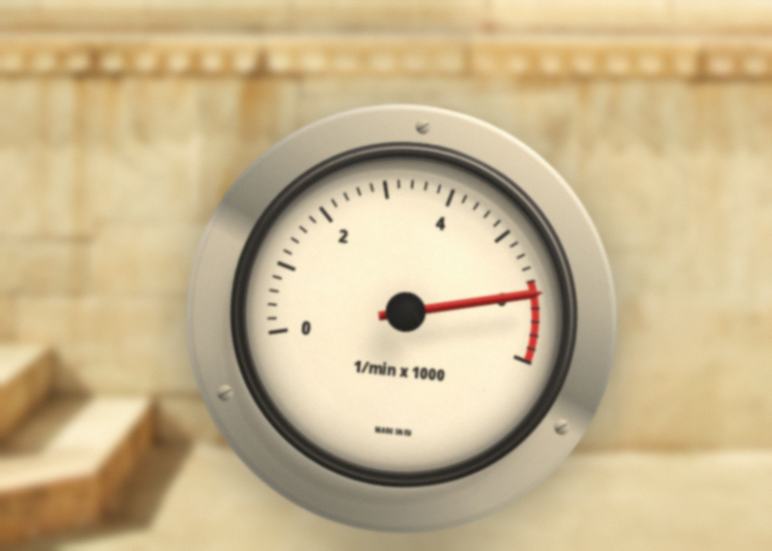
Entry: 6000
